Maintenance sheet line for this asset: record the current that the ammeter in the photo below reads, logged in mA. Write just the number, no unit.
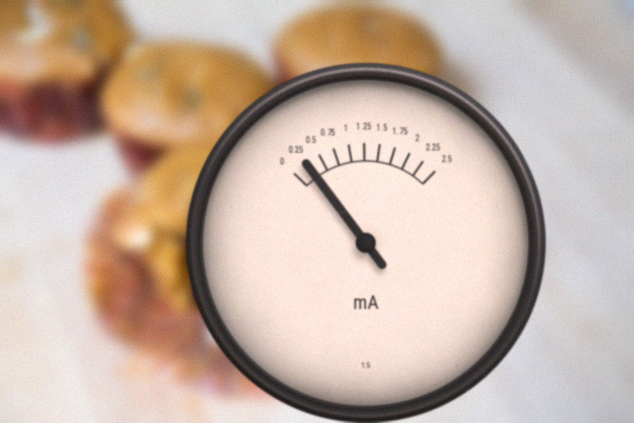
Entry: 0.25
